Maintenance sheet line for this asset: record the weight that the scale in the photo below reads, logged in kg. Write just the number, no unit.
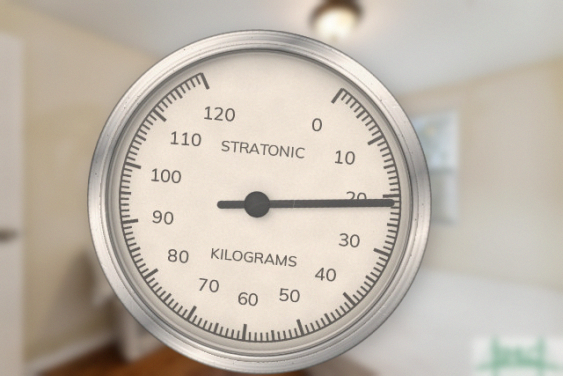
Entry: 21
